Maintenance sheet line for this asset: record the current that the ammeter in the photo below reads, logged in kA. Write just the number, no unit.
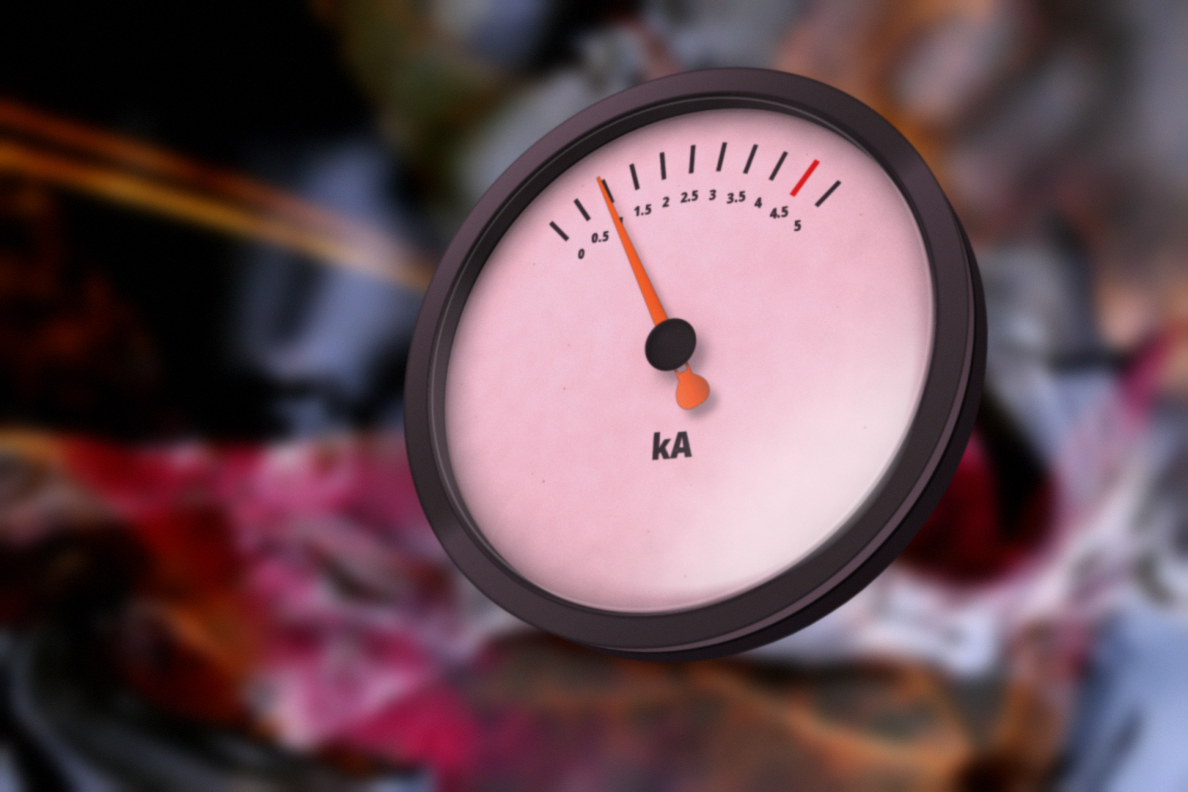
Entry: 1
